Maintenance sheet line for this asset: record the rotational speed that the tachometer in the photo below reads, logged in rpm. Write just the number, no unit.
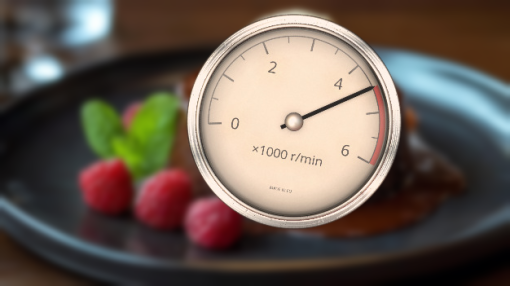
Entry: 4500
